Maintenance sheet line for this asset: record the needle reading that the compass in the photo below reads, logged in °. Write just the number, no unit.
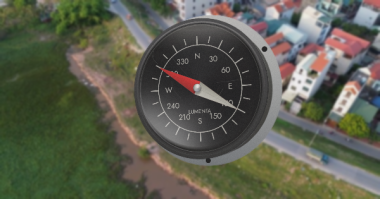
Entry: 300
